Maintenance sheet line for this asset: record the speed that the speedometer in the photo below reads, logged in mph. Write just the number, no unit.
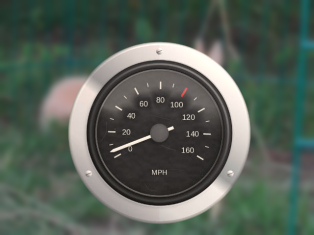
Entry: 5
